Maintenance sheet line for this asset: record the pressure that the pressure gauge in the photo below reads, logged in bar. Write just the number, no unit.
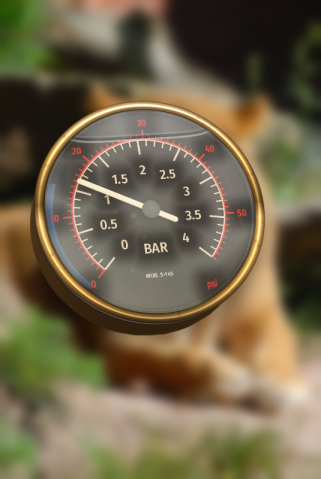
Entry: 1.1
